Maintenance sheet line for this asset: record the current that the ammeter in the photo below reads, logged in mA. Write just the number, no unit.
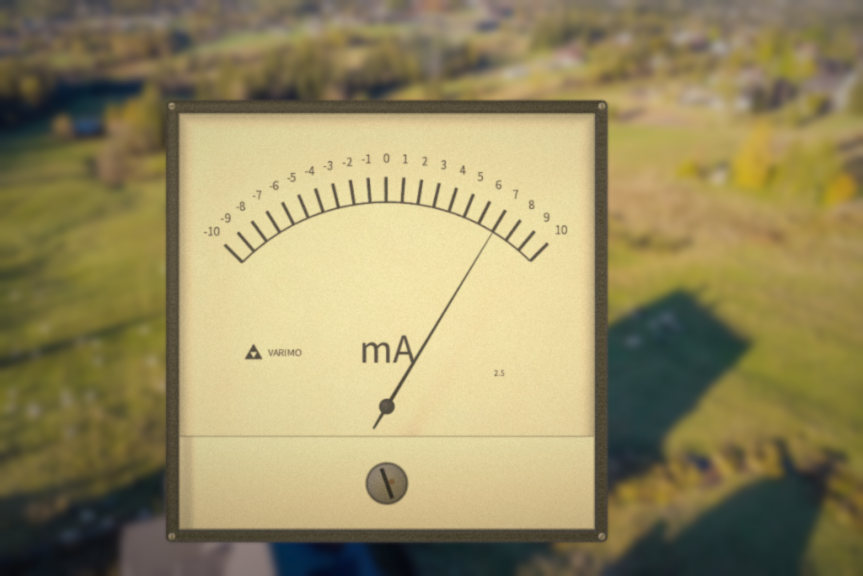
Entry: 7
